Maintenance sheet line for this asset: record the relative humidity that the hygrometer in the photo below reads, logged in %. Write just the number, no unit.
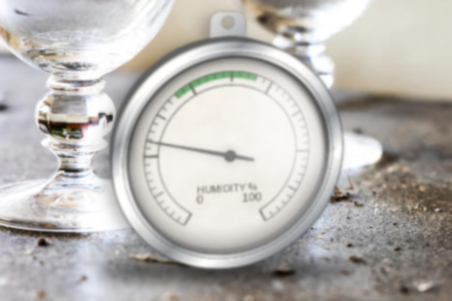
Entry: 24
